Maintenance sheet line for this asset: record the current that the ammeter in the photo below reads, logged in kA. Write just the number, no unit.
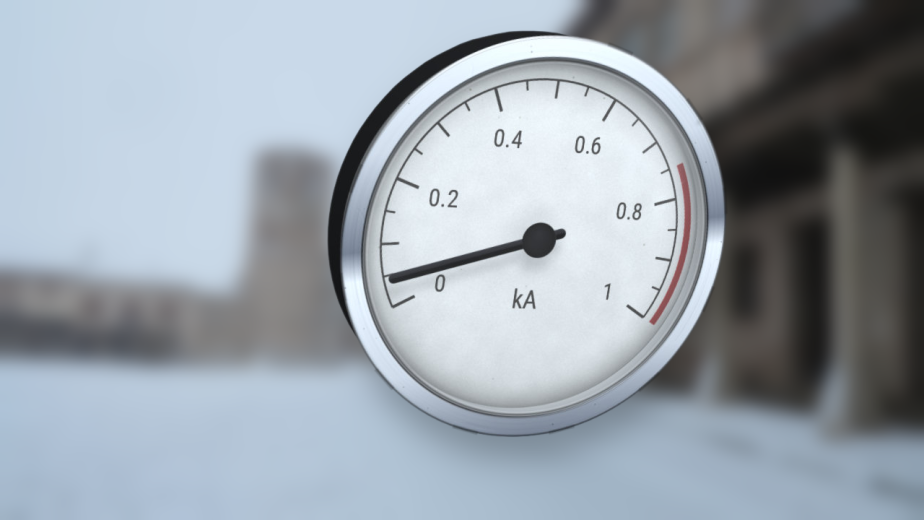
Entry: 0.05
